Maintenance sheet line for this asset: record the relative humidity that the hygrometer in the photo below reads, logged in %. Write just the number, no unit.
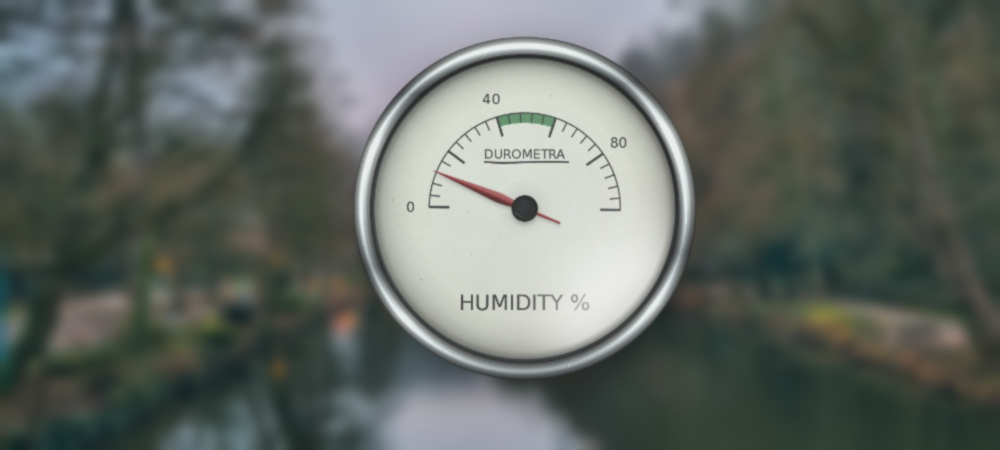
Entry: 12
